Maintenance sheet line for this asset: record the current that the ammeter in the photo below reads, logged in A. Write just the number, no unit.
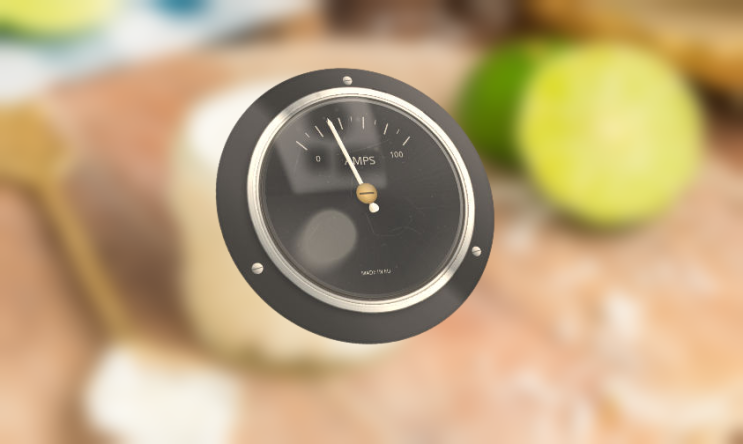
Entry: 30
